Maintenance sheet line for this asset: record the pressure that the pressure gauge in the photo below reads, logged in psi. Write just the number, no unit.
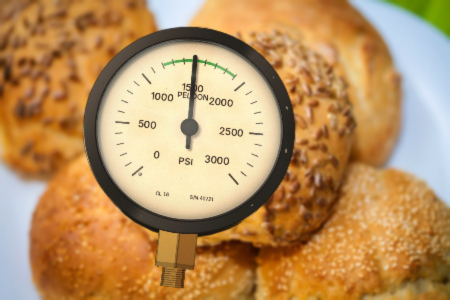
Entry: 1500
